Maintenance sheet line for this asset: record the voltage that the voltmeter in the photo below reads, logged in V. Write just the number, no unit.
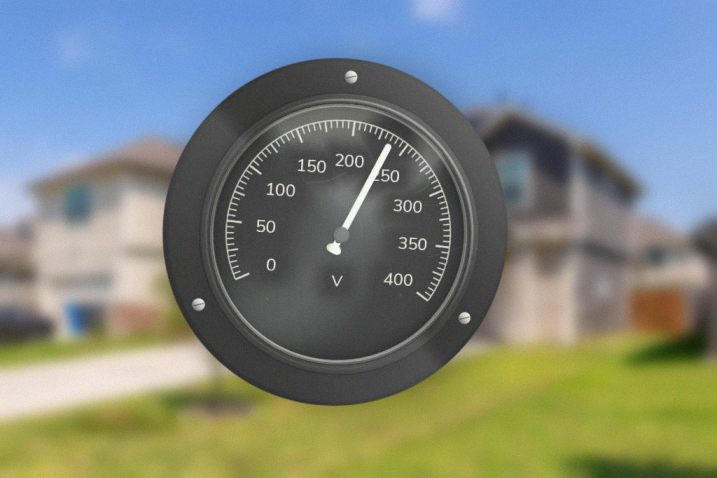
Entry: 235
